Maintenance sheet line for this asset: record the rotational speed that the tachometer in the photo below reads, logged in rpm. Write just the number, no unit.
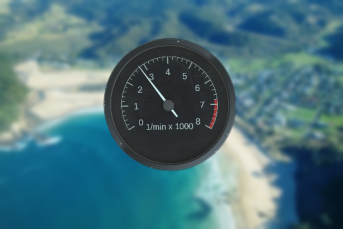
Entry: 2800
